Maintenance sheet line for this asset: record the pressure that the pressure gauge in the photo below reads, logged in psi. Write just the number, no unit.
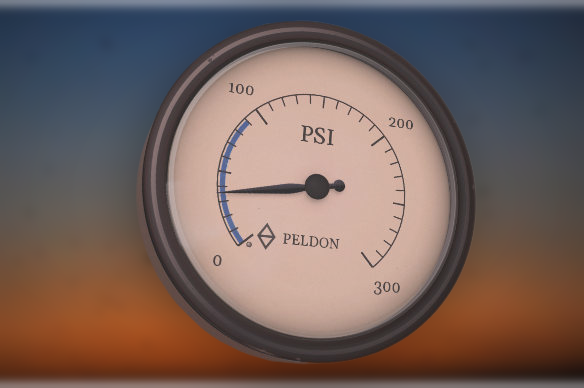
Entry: 35
